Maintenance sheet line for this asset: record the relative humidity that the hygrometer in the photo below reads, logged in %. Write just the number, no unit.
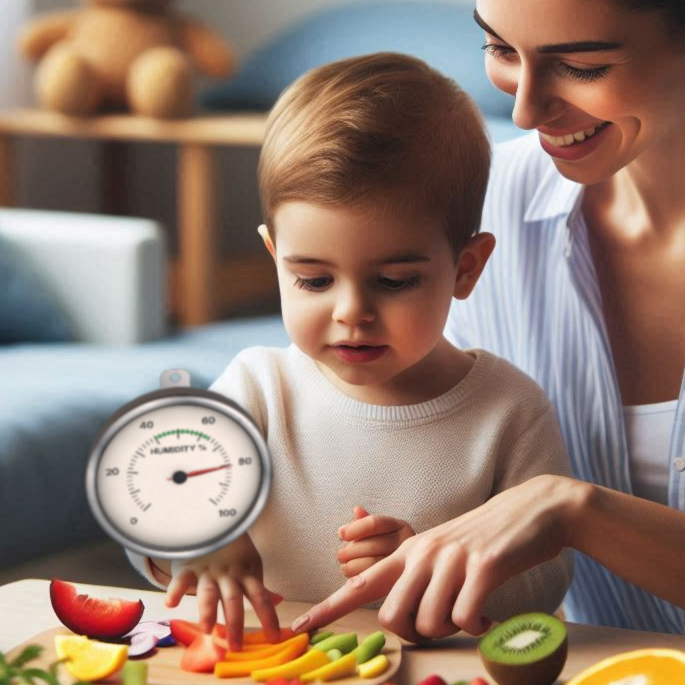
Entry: 80
